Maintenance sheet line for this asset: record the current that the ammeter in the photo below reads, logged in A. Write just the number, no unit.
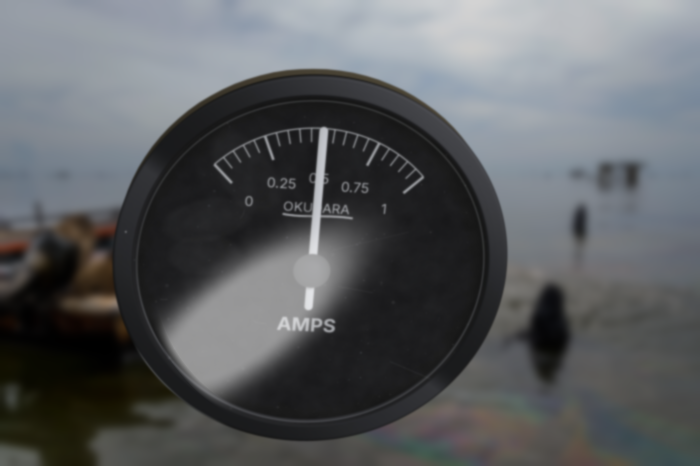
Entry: 0.5
